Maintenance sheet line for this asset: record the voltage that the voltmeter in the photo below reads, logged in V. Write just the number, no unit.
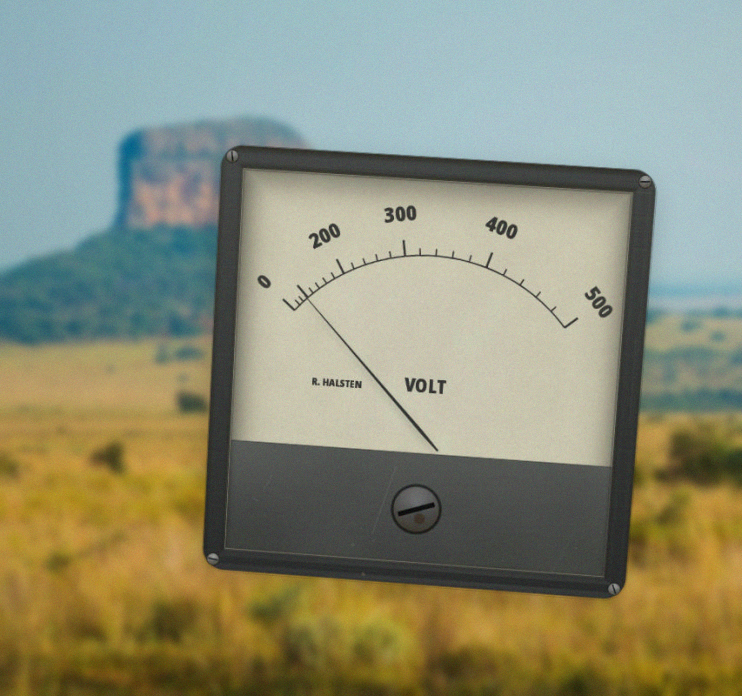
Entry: 100
